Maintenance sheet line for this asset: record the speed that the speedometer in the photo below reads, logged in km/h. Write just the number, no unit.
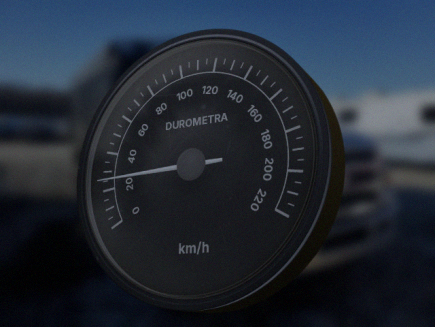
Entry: 25
